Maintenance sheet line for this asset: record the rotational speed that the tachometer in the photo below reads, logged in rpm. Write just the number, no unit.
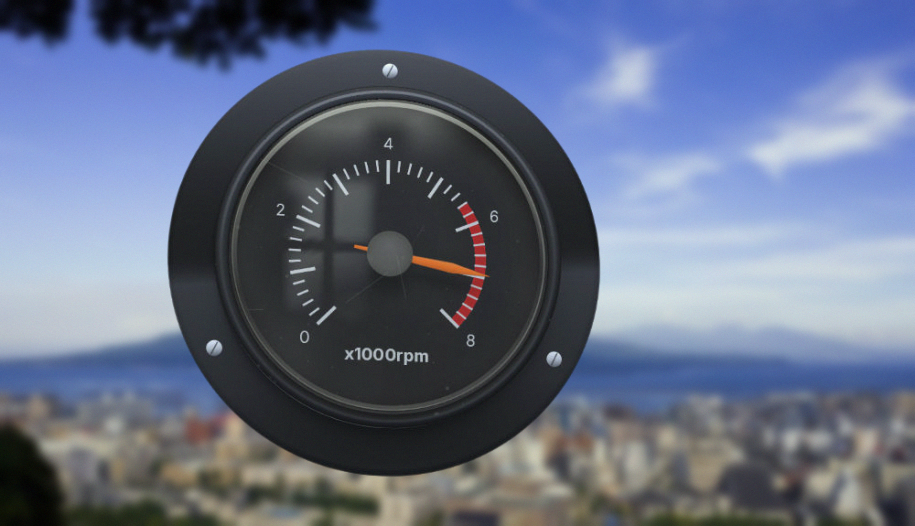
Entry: 7000
